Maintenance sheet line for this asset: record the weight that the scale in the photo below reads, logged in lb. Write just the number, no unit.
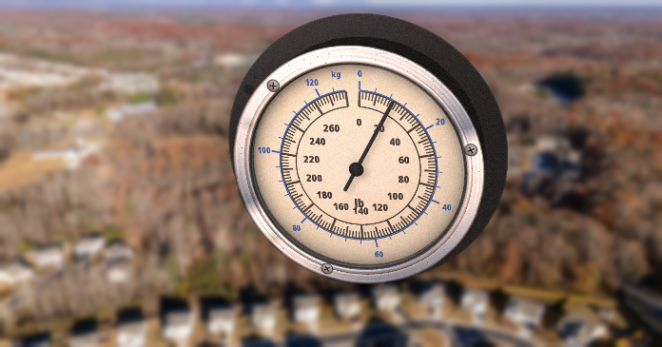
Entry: 20
